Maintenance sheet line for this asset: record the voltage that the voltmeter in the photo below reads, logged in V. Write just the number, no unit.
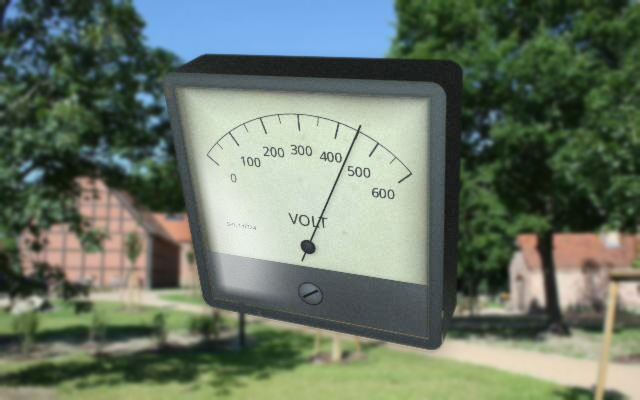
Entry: 450
